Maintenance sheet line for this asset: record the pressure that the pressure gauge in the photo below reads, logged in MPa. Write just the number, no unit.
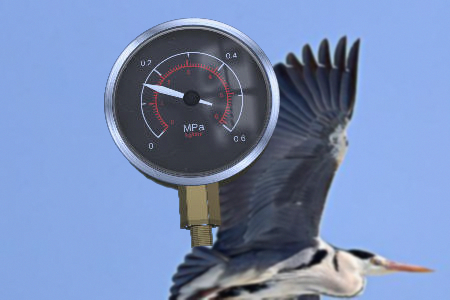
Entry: 0.15
